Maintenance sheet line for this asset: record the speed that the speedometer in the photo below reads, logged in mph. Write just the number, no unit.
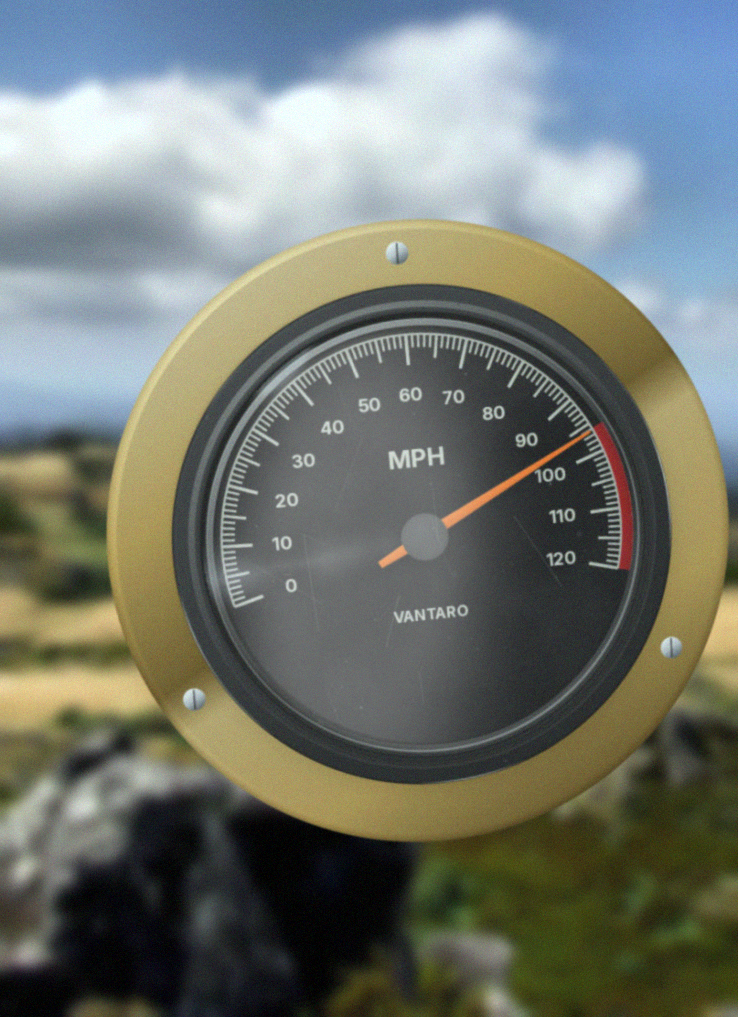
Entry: 96
